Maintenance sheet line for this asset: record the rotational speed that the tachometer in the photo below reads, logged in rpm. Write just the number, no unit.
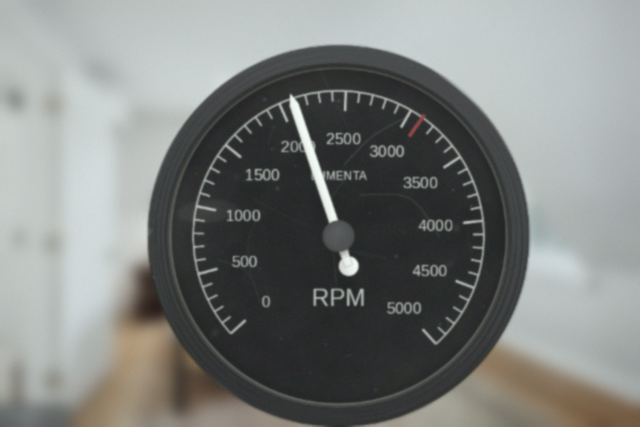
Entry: 2100
